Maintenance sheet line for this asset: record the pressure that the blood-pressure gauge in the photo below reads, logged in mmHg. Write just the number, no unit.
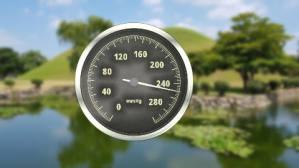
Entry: 250
